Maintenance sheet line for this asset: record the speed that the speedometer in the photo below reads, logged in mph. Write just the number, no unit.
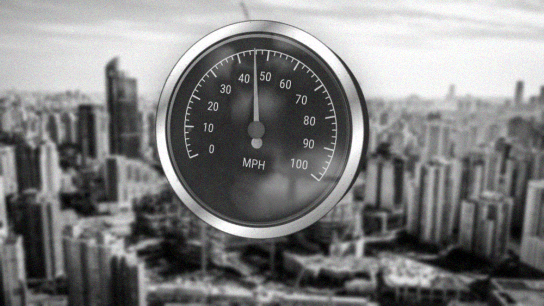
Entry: 46
